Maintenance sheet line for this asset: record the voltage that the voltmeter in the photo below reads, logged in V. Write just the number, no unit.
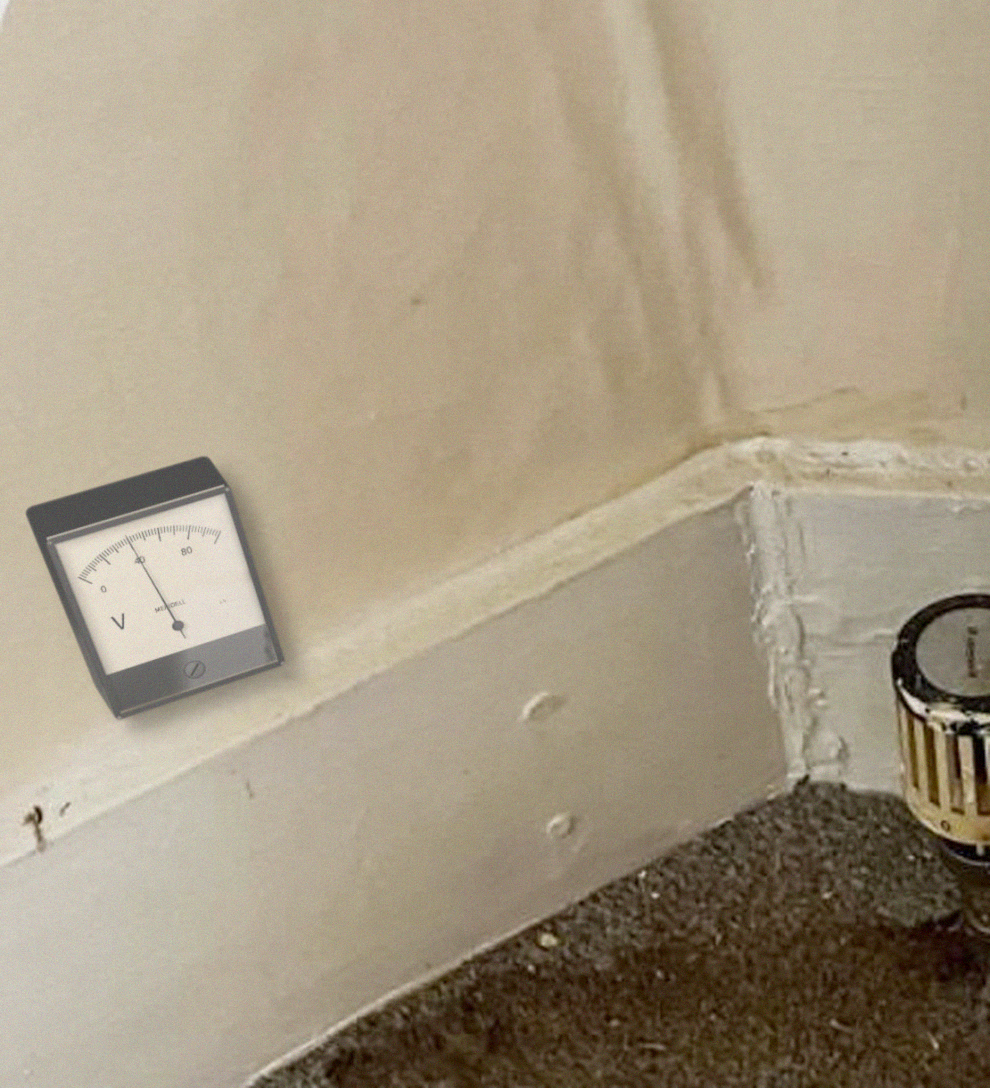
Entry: 40
